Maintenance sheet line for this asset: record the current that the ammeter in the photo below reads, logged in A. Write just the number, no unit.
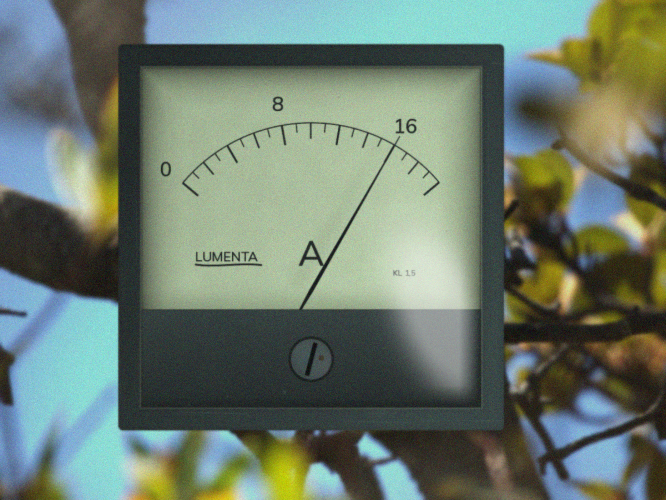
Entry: 16
